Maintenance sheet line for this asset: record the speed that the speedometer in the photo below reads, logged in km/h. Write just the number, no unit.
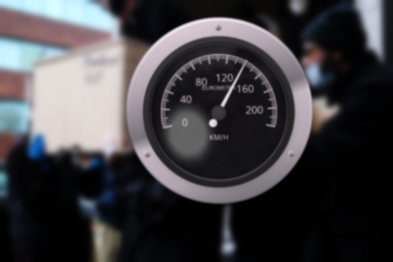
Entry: 140
